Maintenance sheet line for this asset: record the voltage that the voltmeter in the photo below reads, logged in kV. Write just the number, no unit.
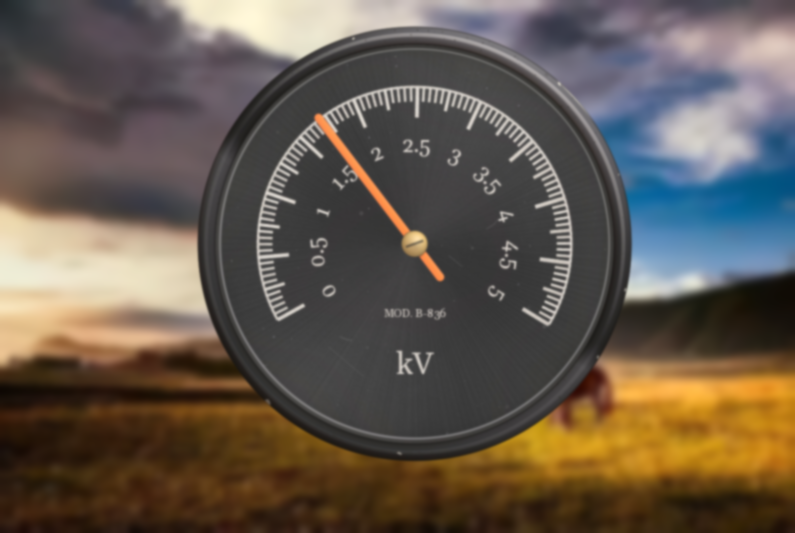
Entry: 1.7
